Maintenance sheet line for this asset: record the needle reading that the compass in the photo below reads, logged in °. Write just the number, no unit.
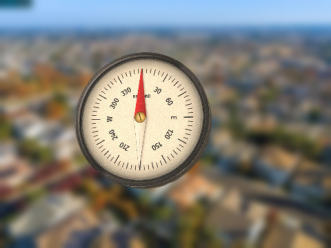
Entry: 0
